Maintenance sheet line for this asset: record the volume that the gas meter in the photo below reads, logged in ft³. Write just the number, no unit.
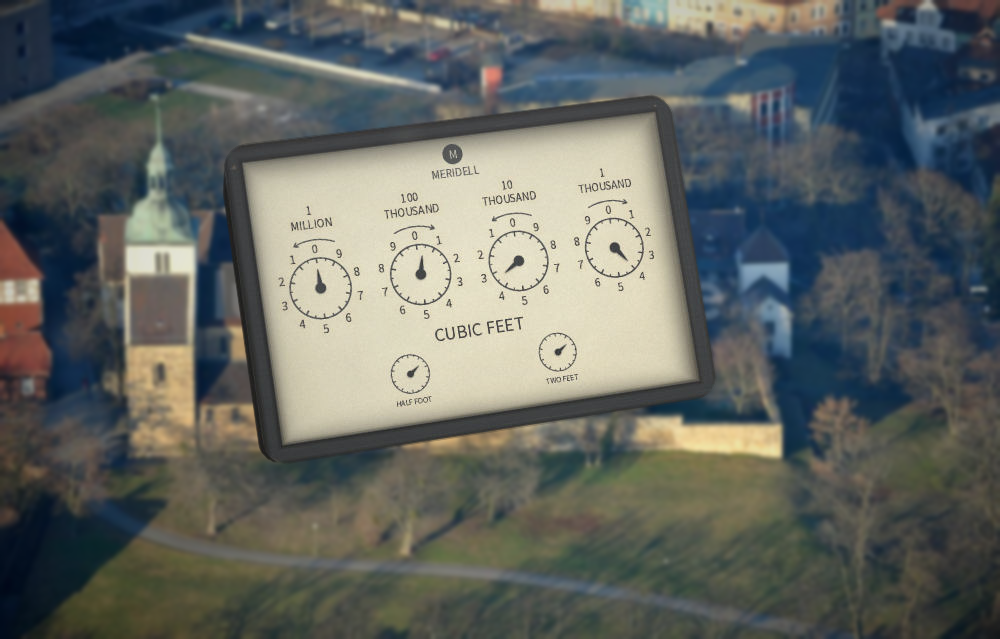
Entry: 3400
